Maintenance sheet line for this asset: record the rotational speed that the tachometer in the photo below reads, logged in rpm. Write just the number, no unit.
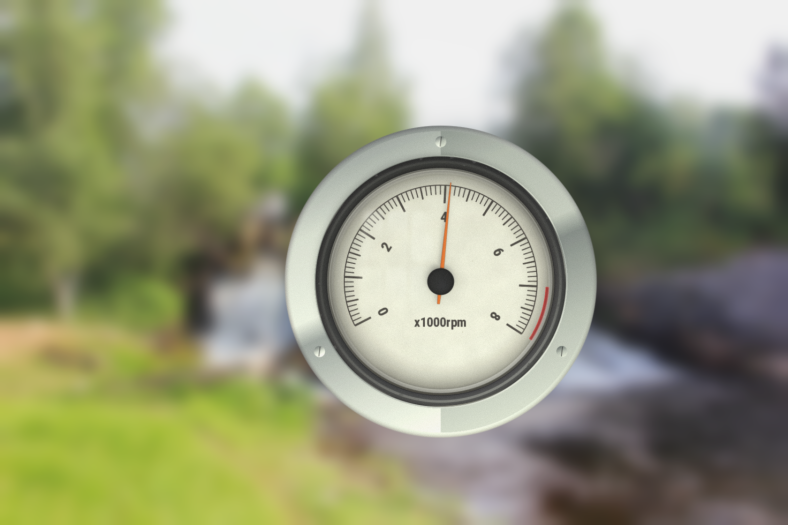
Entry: 4100
